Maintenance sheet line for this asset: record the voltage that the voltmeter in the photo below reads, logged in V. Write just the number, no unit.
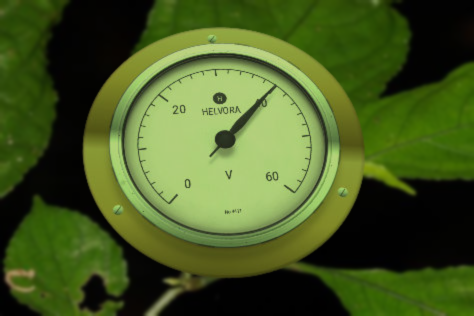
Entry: 40
